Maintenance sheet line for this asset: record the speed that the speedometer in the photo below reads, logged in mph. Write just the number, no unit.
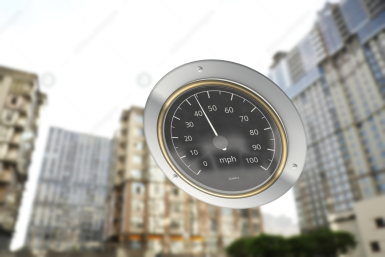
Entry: 45
